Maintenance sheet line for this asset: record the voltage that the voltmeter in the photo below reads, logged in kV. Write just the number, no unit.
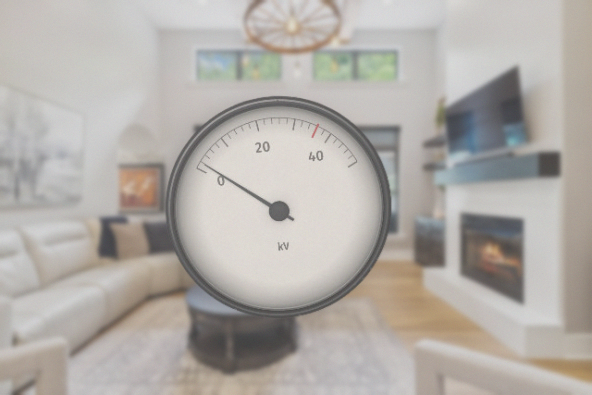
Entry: 2
